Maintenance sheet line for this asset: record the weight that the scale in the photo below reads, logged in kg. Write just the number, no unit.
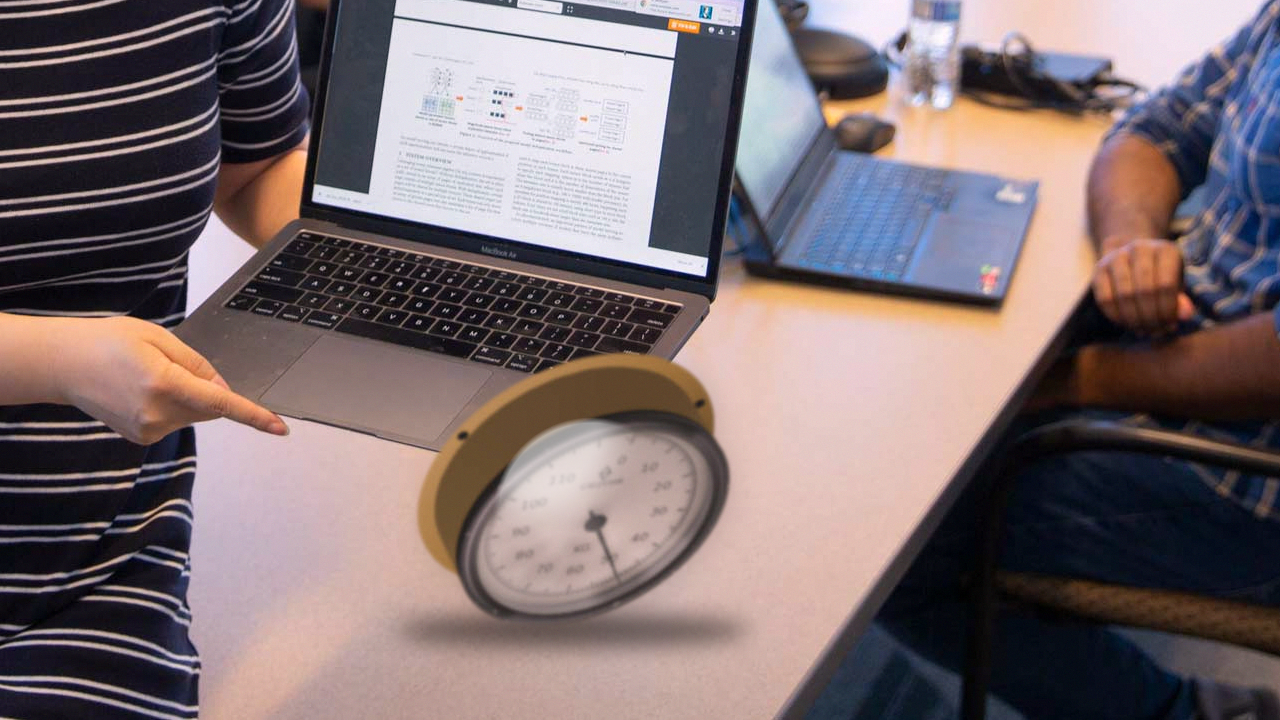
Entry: 50
